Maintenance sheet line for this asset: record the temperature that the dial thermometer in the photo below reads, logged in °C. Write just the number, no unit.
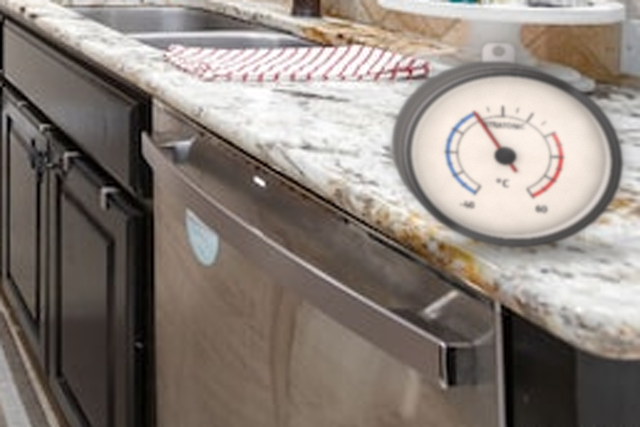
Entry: 0
